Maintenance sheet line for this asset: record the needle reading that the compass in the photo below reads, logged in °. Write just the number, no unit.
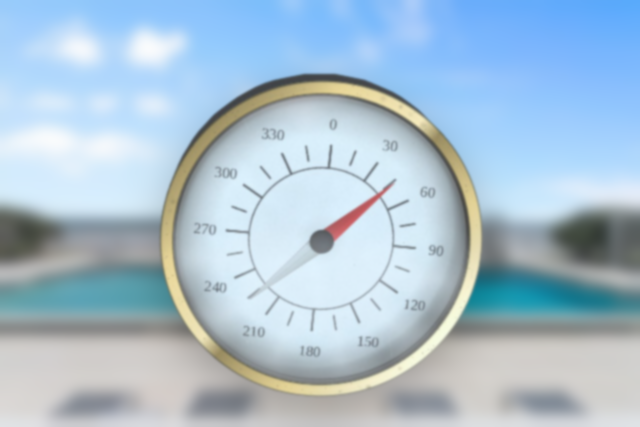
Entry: 45
